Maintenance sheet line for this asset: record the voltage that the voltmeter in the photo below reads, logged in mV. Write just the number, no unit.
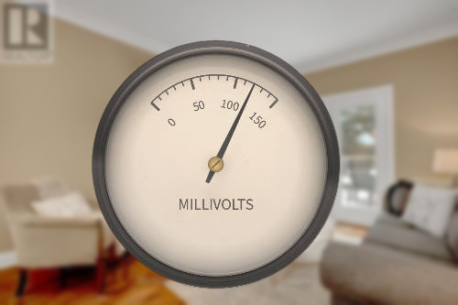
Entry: 120
